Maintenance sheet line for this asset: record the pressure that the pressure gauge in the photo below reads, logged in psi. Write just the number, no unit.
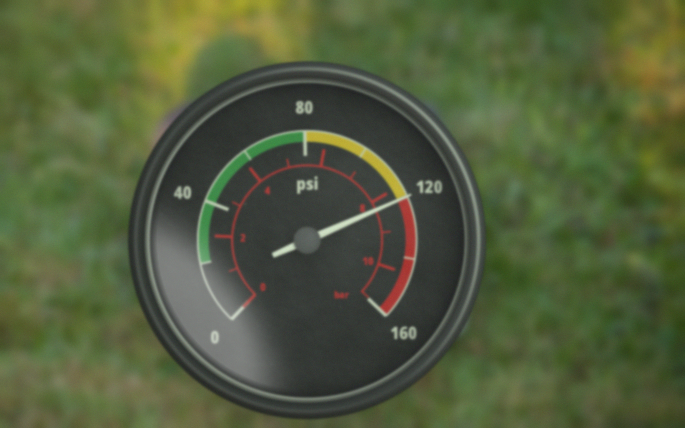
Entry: 120
